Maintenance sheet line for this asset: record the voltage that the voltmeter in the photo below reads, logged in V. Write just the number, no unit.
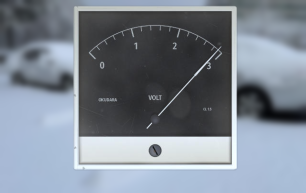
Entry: 2.9
